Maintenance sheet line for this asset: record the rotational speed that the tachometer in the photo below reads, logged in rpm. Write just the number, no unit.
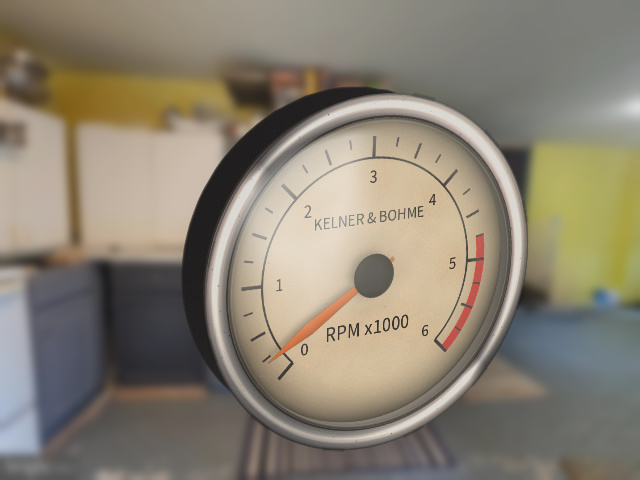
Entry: 250
